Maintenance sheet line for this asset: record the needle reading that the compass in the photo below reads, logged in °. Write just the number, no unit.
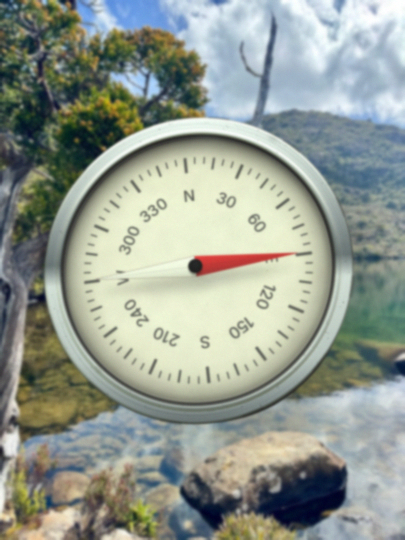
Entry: 90
